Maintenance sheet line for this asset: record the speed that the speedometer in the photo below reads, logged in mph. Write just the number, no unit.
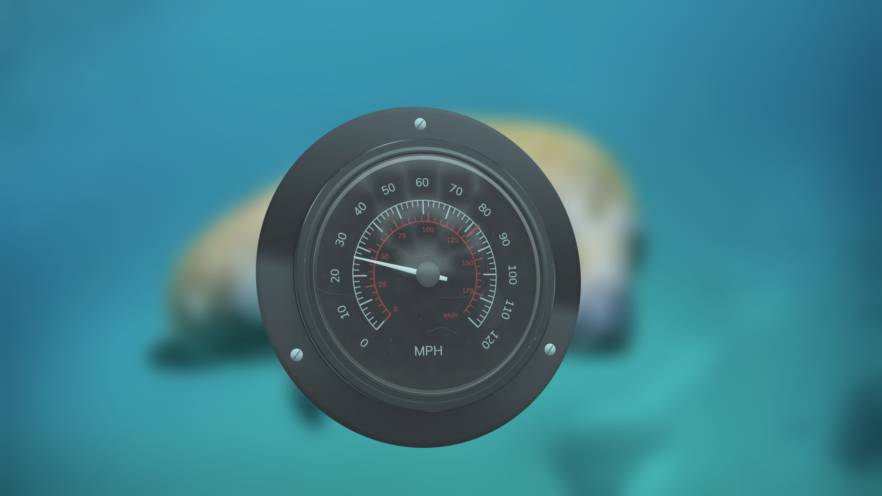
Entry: 26
